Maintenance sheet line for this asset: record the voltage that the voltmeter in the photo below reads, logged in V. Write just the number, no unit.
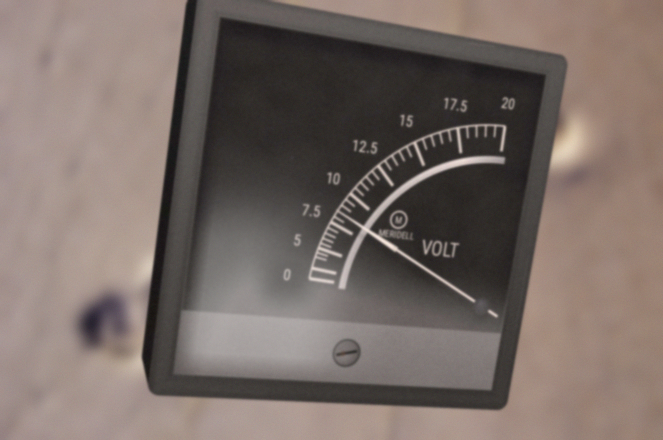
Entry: 8.5
